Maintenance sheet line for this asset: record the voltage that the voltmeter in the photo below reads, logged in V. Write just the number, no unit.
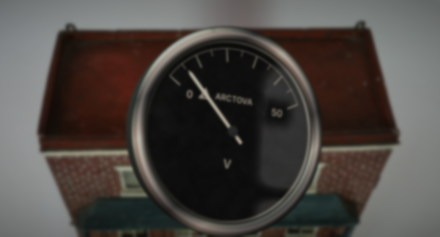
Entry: 5
